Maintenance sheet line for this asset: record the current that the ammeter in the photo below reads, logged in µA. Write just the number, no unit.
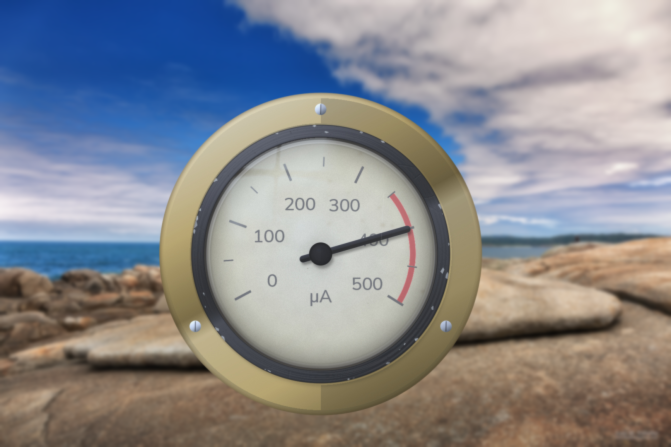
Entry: 400
